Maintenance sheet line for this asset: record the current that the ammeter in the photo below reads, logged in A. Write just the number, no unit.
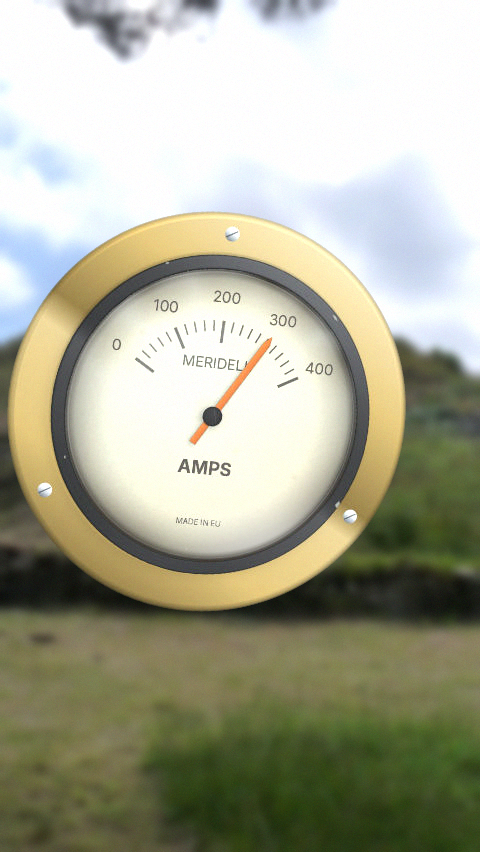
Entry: 300
